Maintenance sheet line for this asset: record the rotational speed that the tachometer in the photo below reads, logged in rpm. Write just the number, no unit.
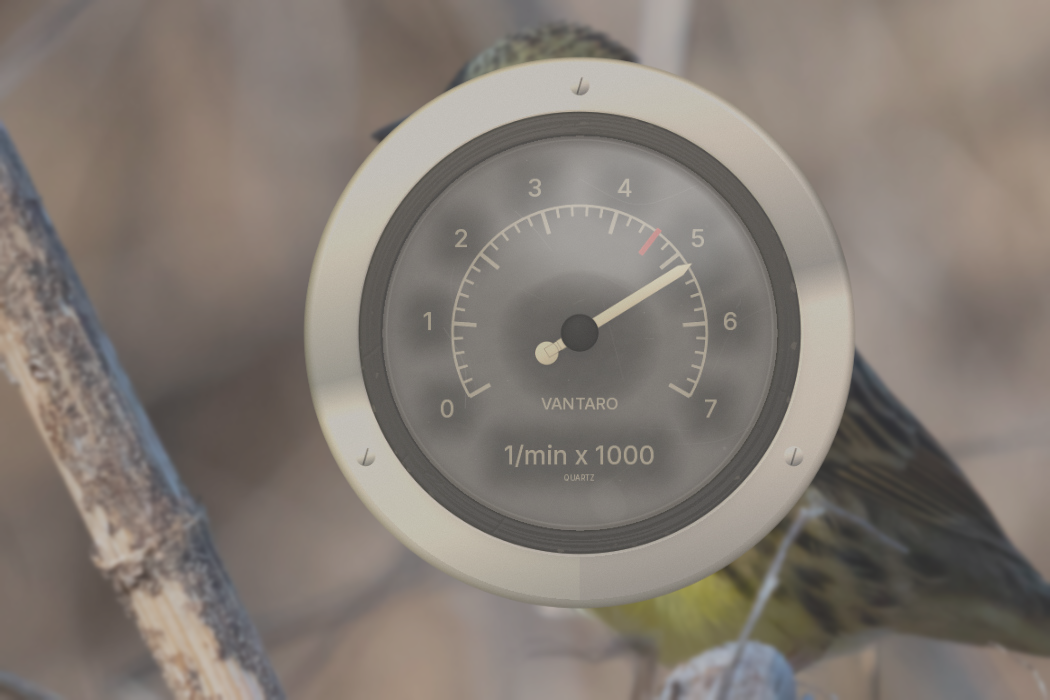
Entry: 5200
